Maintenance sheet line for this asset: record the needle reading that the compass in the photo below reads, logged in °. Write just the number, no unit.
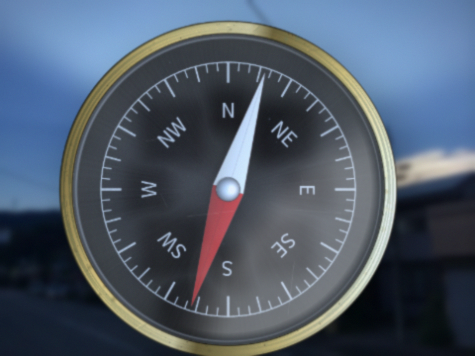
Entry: 197.5
